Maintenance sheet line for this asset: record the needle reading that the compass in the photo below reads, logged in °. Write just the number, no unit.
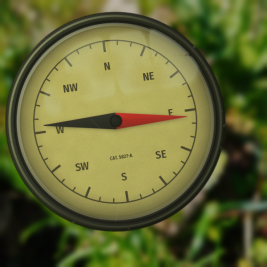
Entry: 95
